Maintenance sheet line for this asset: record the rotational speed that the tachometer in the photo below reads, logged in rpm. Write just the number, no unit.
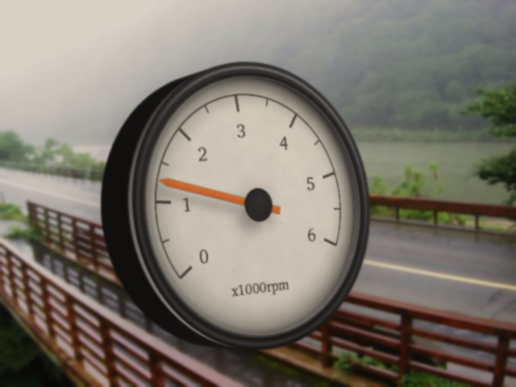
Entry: 1250
